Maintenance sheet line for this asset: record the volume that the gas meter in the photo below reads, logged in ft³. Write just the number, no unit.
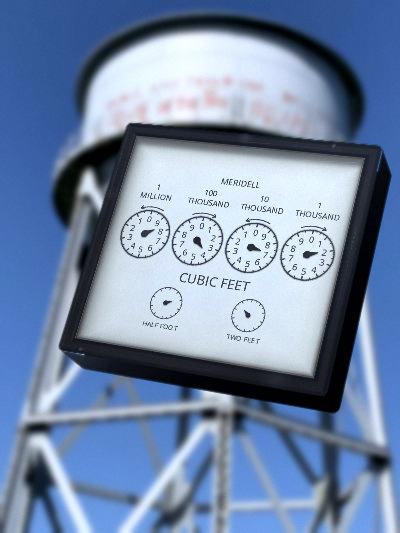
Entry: 837200
